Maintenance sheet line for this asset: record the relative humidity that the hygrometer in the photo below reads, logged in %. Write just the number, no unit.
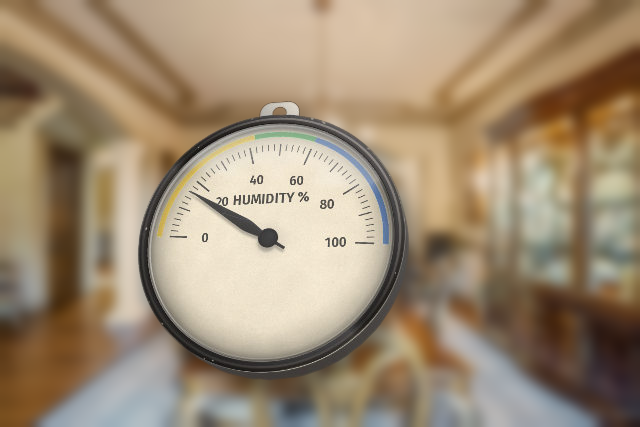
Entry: 16
